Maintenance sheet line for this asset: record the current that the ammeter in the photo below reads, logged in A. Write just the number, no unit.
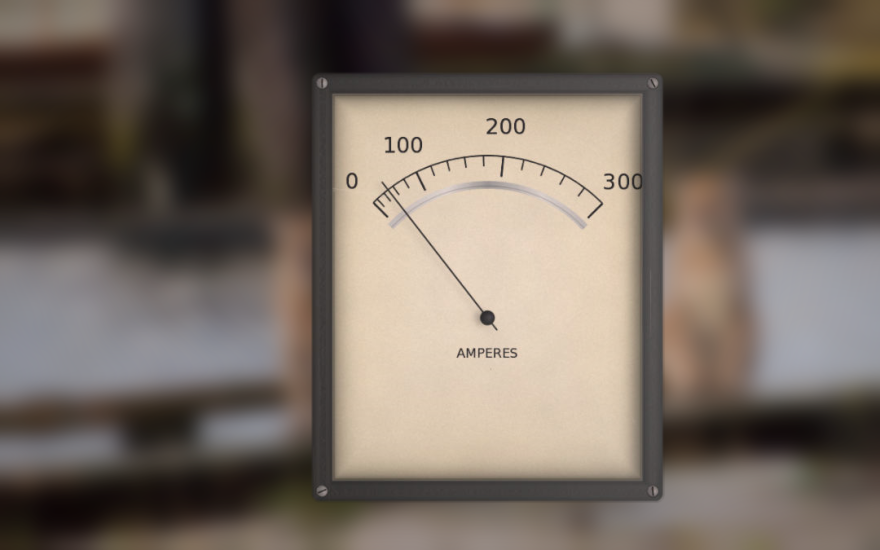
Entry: 50
